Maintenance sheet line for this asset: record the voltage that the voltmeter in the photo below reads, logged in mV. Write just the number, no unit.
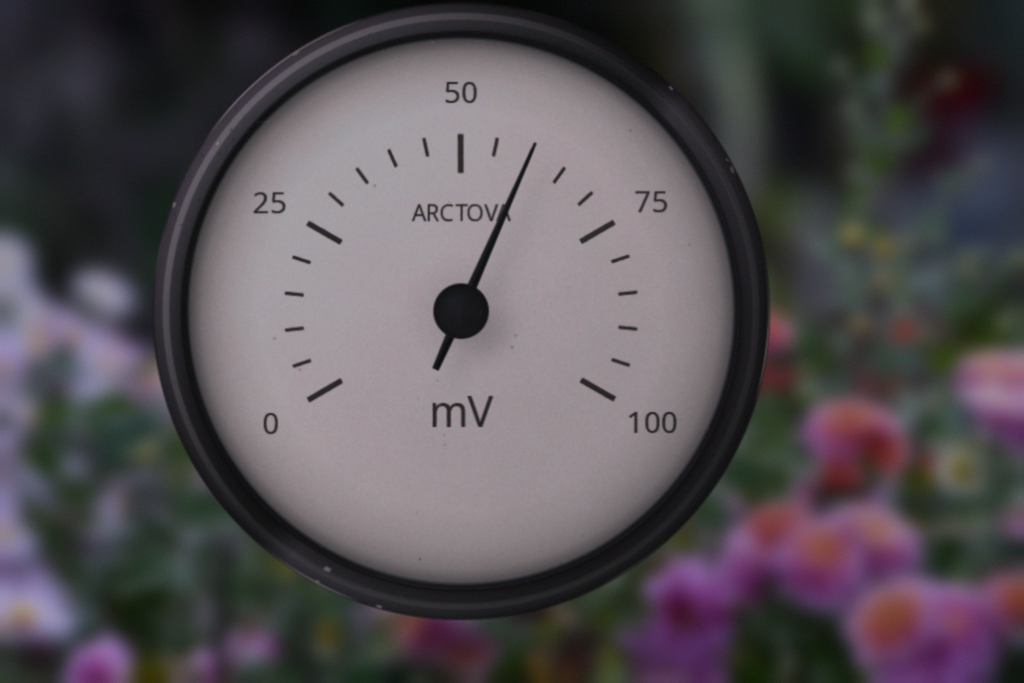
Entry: 60
